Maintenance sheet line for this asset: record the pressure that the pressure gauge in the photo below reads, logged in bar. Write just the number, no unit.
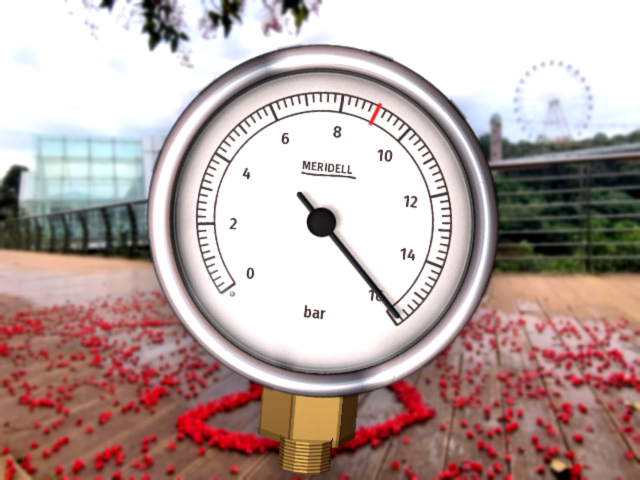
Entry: 15.8
